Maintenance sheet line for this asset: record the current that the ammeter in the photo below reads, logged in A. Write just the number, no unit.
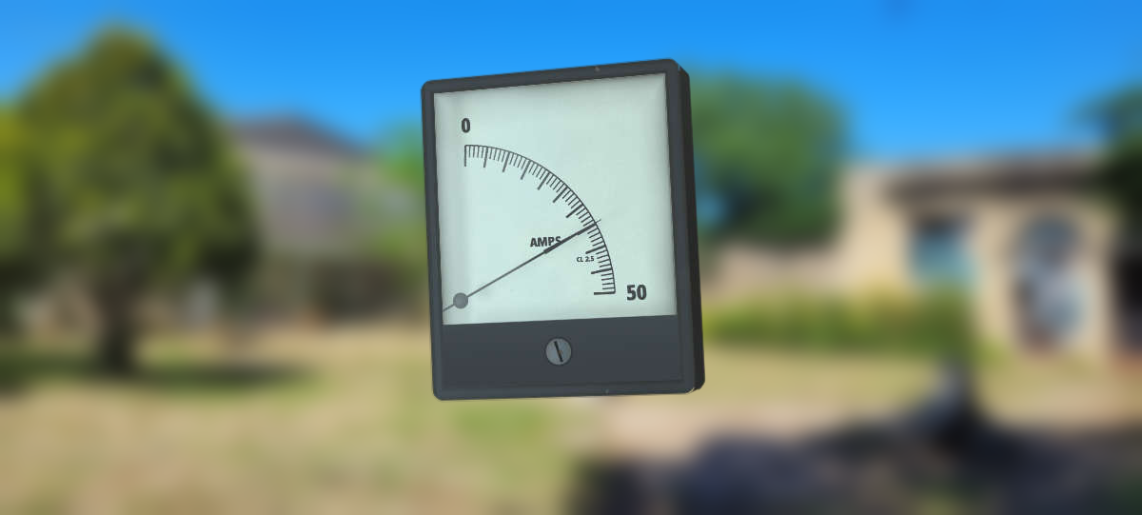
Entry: 35
